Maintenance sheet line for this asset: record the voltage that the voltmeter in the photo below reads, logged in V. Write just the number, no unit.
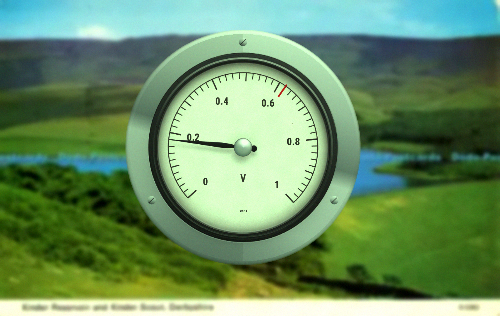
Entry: 0.18
